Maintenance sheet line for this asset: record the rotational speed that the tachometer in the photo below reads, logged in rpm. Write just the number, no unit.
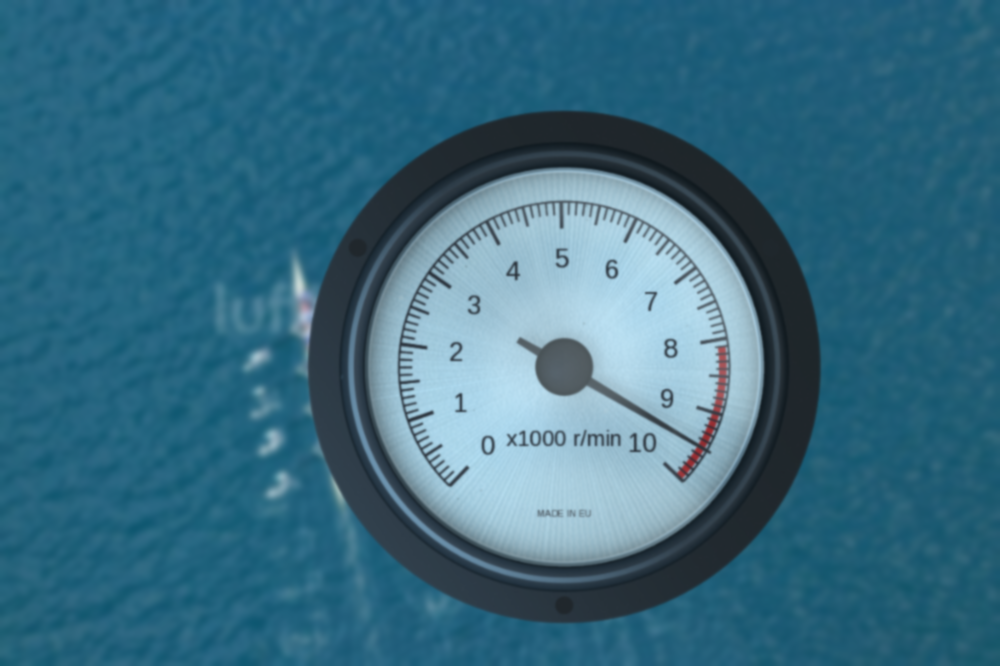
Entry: 9500
